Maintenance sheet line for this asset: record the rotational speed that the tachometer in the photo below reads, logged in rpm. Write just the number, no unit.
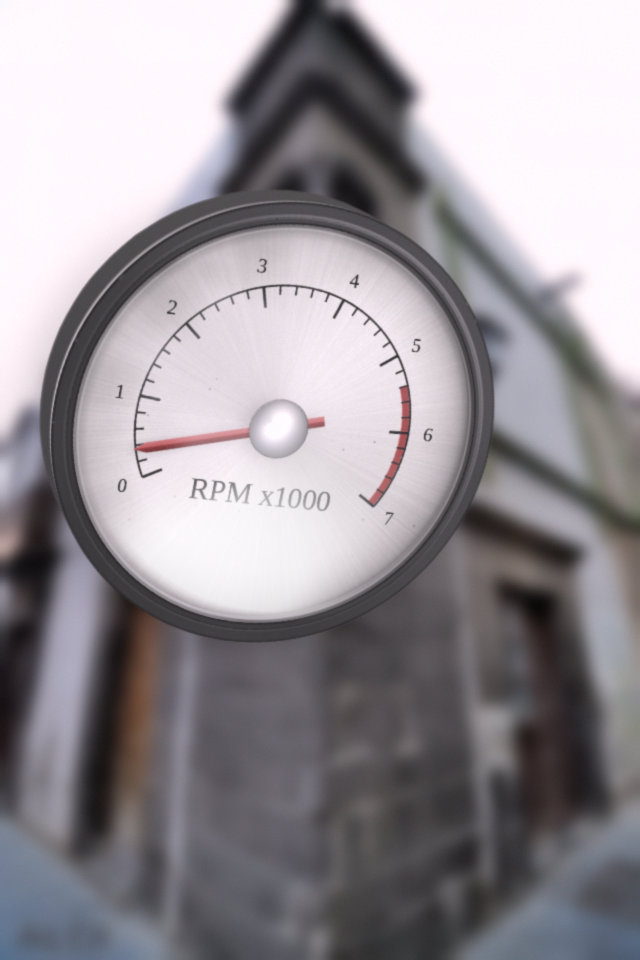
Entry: 400
